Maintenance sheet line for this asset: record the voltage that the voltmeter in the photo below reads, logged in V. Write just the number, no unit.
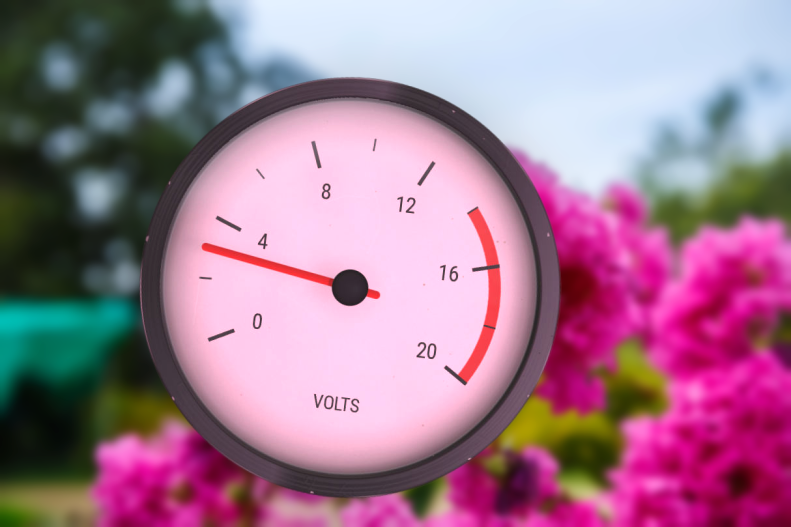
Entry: 3
